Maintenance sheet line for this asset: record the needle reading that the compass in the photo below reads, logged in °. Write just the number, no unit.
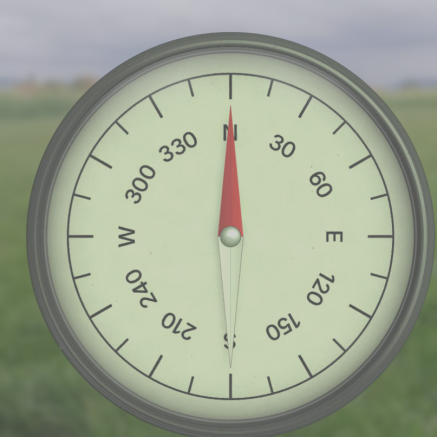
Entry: 0
